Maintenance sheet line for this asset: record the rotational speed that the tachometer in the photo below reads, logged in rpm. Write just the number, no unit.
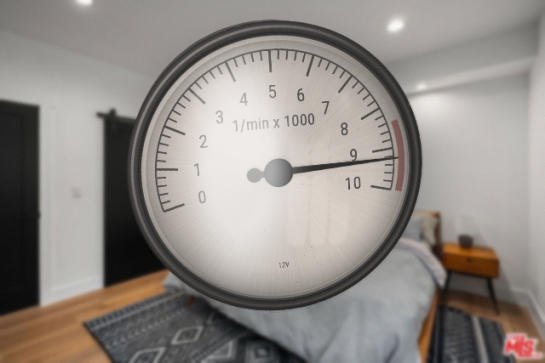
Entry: 9200
